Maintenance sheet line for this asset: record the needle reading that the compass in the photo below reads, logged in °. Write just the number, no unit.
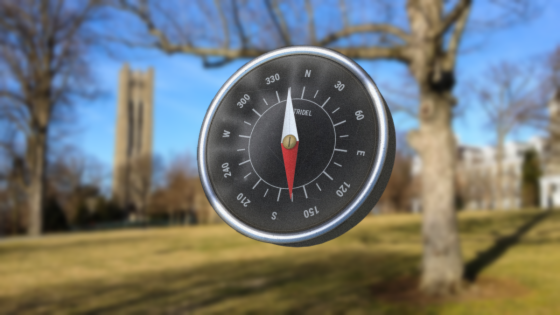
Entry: 165
